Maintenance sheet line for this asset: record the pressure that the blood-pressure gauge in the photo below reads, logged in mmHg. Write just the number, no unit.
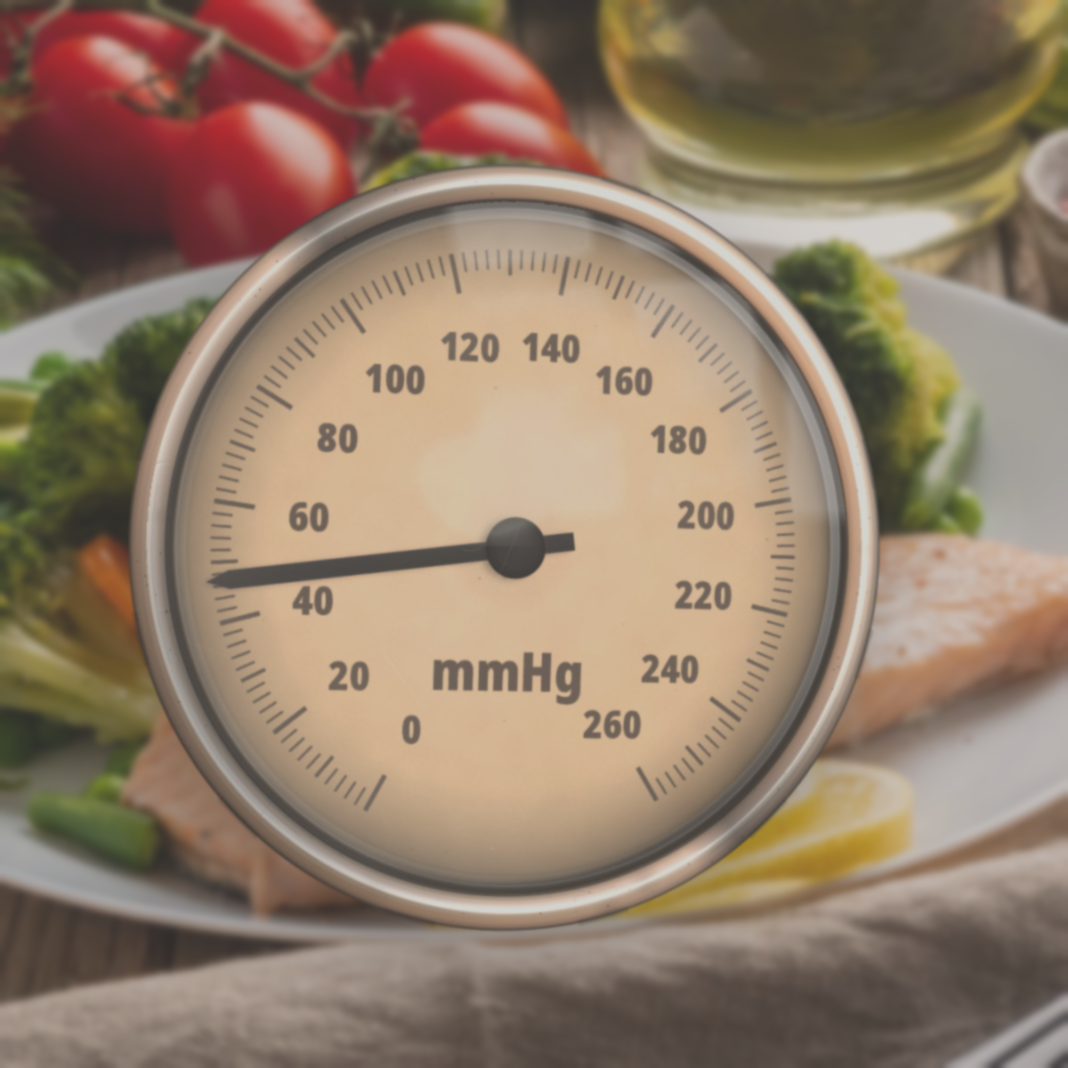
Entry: 47
